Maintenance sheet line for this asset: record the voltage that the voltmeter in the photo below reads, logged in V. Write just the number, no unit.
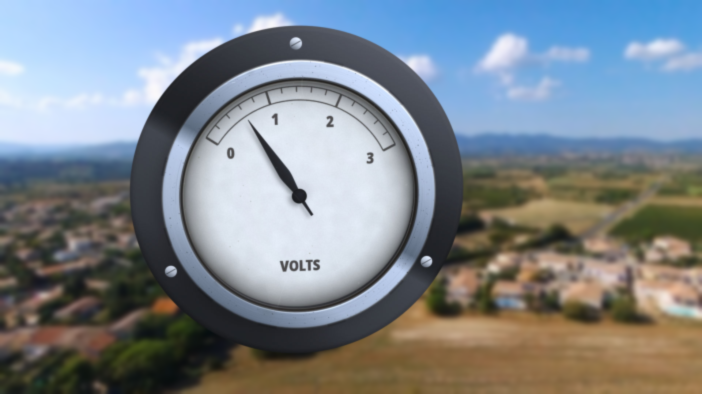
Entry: 0.6
